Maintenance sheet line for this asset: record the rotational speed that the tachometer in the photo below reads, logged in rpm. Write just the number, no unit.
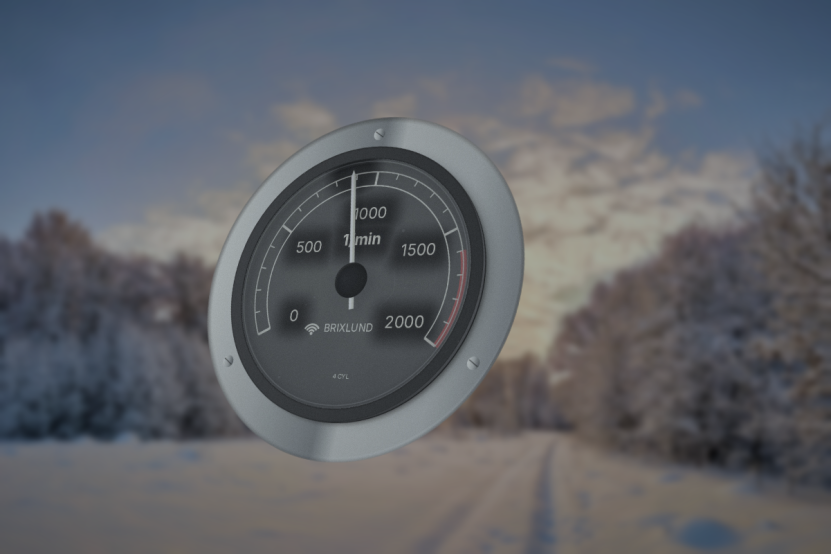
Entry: 900
